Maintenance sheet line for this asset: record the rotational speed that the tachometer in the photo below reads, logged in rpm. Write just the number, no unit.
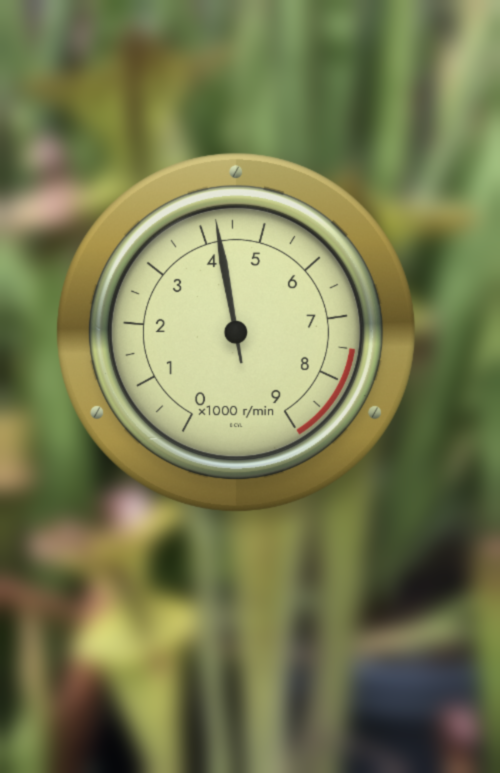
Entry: 4250
